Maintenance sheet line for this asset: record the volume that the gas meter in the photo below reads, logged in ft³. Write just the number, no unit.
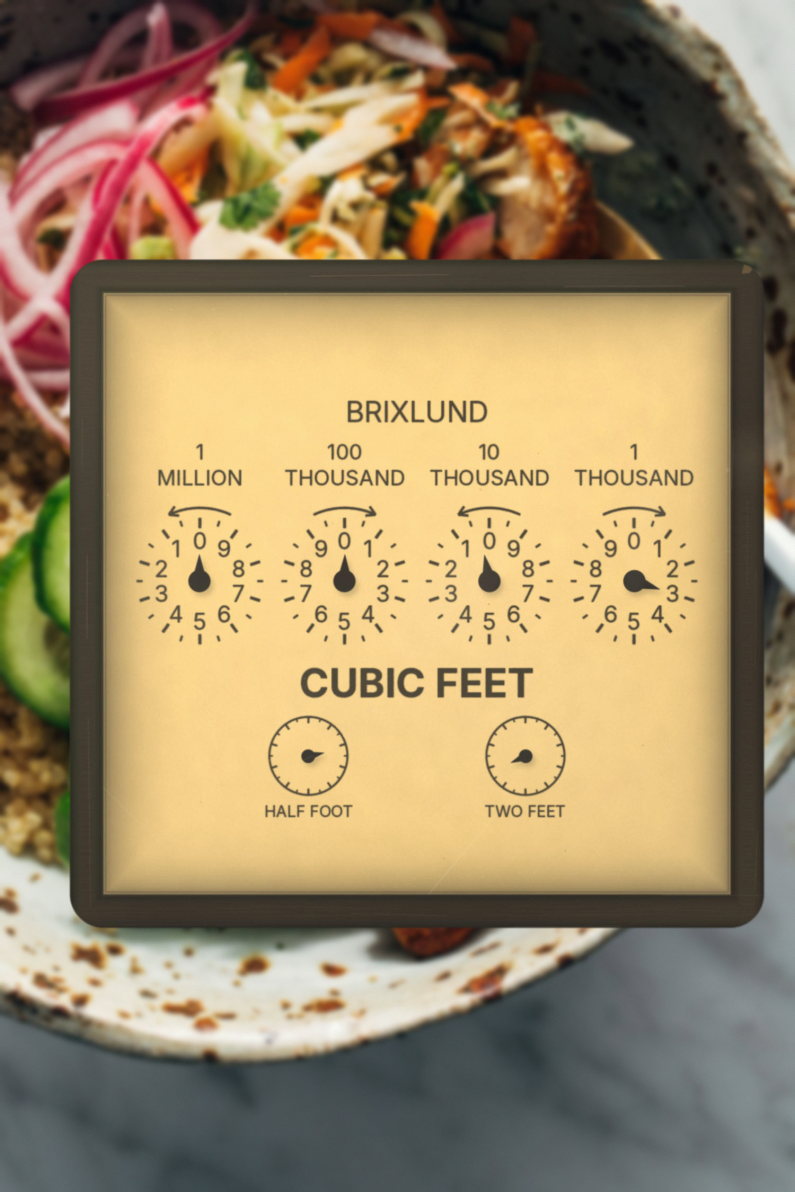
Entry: 300
